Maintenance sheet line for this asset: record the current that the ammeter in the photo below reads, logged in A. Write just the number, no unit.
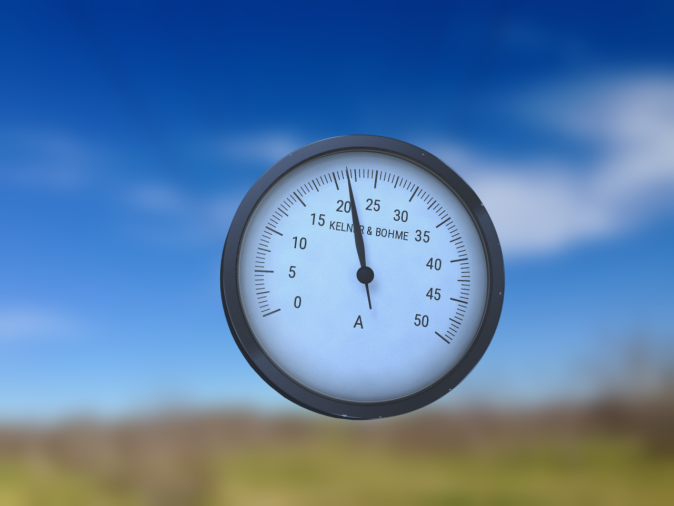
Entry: 21.5
